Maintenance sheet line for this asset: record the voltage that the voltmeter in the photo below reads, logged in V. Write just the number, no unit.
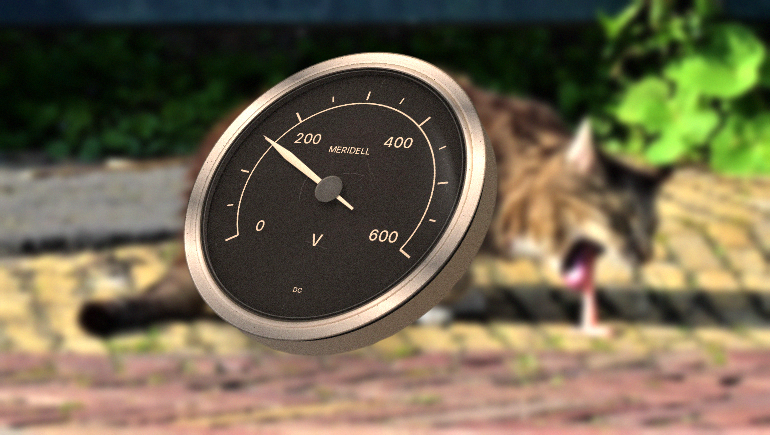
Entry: 150
